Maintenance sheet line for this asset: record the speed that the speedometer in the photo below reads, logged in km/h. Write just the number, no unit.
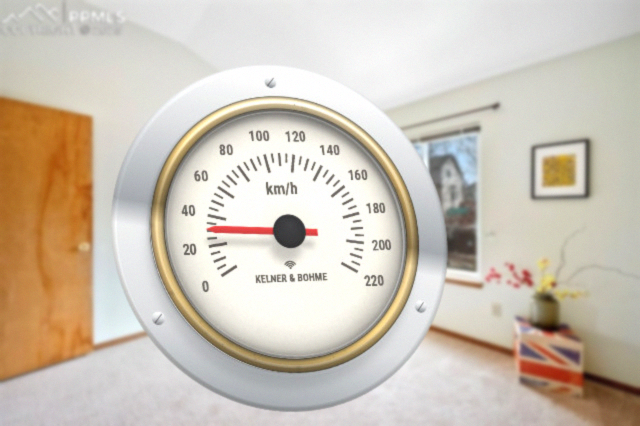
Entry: 30
